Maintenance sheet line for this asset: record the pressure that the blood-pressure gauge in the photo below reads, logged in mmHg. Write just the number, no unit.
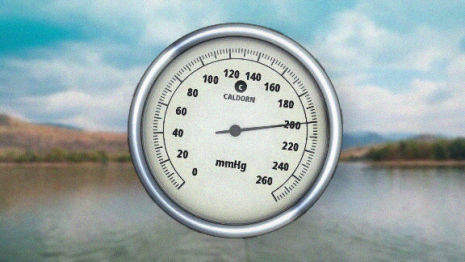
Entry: 200
